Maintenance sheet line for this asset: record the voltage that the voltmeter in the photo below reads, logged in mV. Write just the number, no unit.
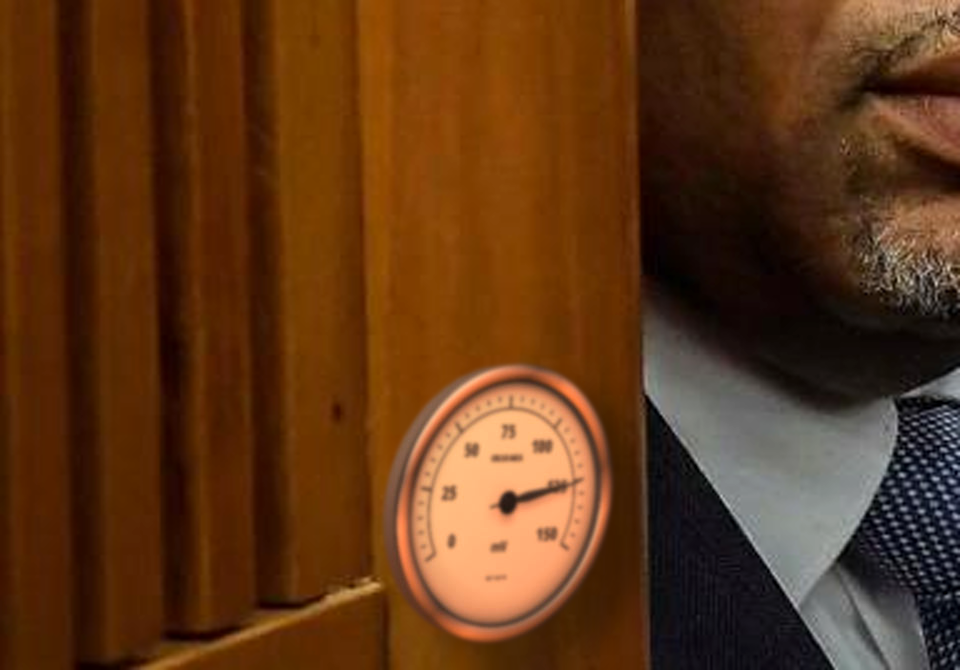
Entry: 125
